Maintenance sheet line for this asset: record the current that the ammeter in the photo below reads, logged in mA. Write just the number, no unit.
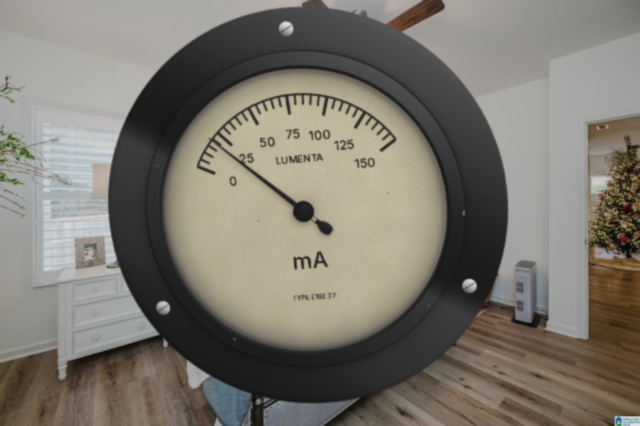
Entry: 20
